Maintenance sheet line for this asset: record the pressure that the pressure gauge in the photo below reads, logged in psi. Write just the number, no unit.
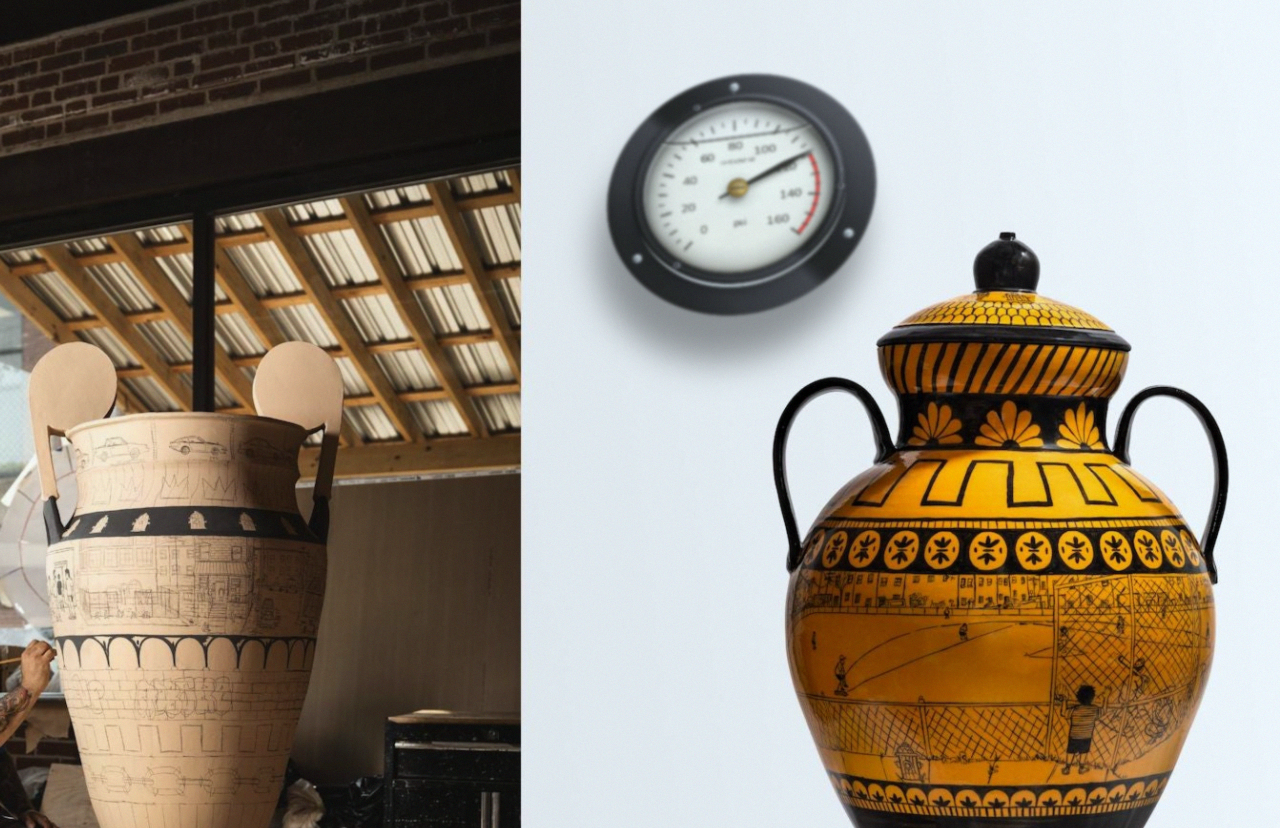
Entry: 120
